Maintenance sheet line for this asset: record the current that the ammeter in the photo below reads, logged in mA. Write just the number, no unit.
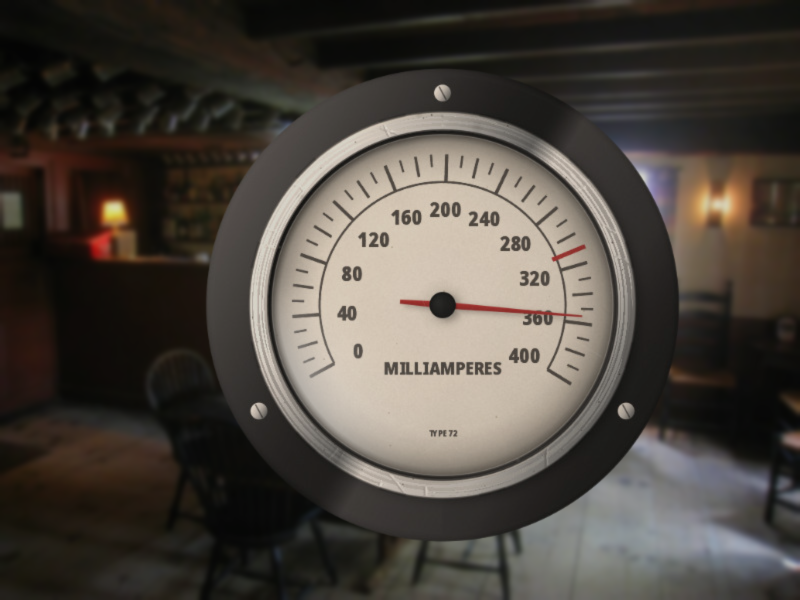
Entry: 355
